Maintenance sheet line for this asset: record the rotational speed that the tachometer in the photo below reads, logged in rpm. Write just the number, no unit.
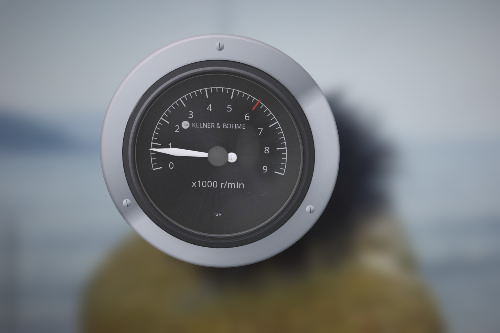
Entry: 800
